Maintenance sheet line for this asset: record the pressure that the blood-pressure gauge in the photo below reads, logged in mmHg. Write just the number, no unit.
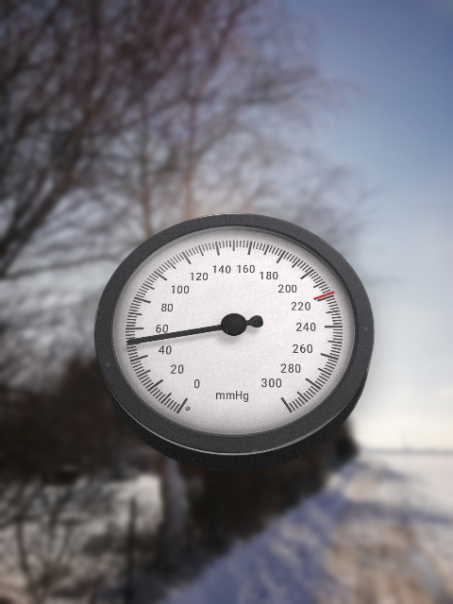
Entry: 50
